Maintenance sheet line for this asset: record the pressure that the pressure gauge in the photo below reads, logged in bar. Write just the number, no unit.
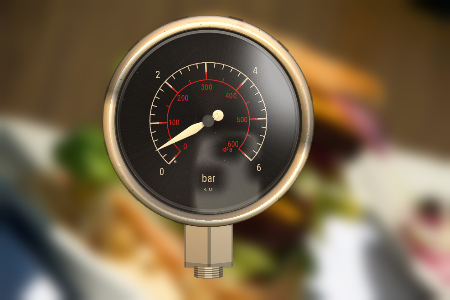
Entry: 0.4
